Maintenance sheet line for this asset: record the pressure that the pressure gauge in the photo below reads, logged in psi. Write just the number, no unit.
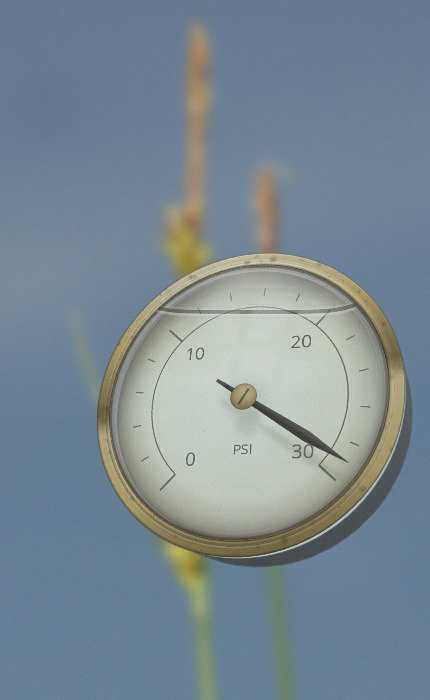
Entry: 29
